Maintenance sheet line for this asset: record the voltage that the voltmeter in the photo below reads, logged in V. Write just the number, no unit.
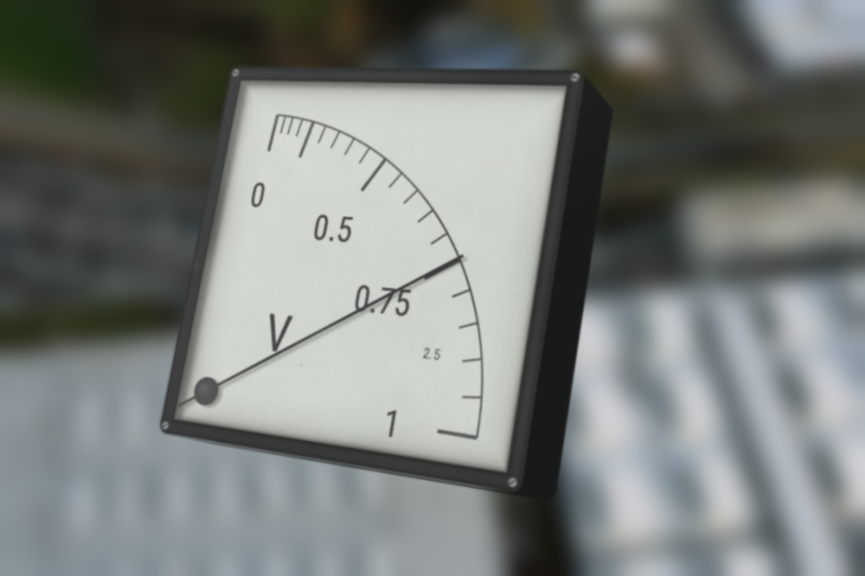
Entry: 0.75
